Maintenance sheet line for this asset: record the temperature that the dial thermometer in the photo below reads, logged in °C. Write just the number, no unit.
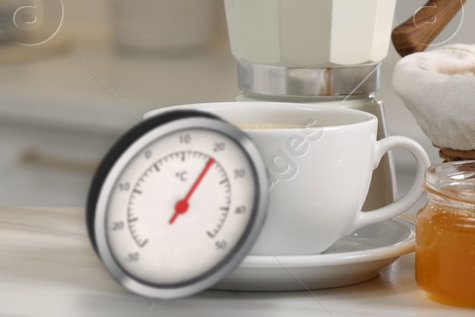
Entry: 20
